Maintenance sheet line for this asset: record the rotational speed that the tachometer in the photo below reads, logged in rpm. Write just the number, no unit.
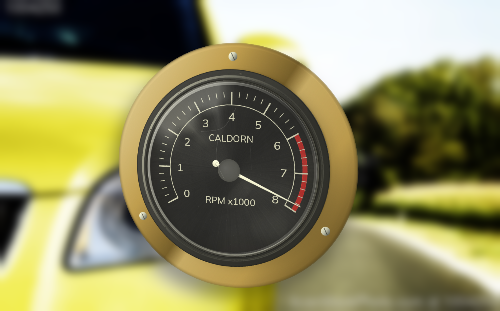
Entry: 7800
